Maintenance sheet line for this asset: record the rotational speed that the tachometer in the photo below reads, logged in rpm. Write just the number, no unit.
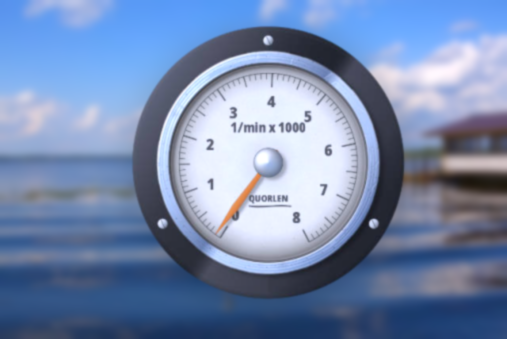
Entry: 100
